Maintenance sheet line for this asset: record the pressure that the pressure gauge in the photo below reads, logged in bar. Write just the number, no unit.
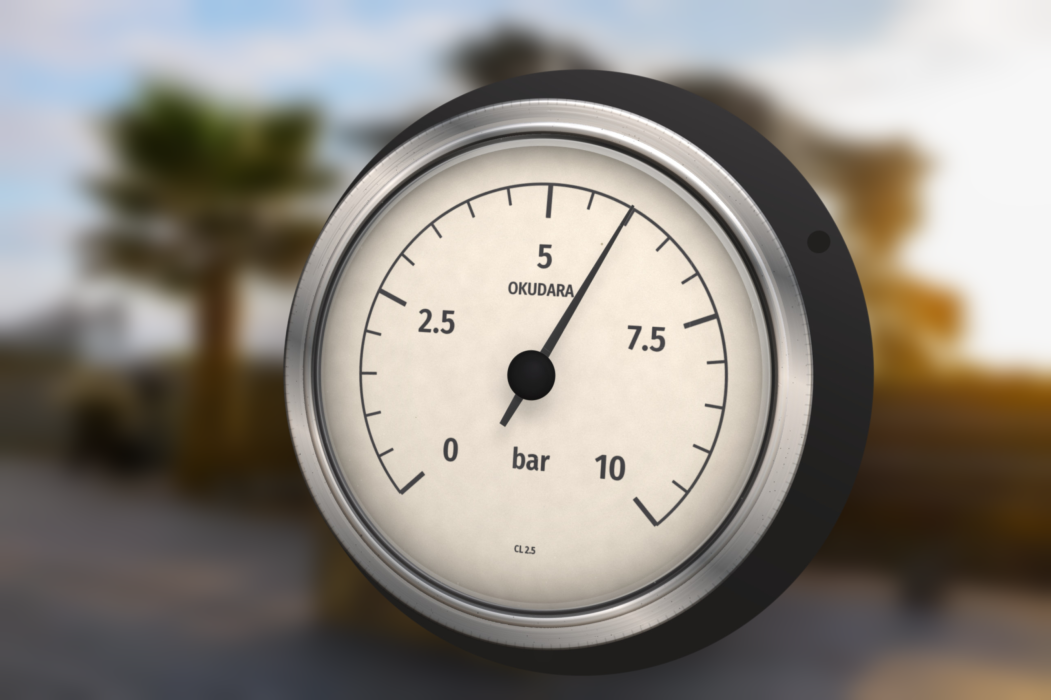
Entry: 6
